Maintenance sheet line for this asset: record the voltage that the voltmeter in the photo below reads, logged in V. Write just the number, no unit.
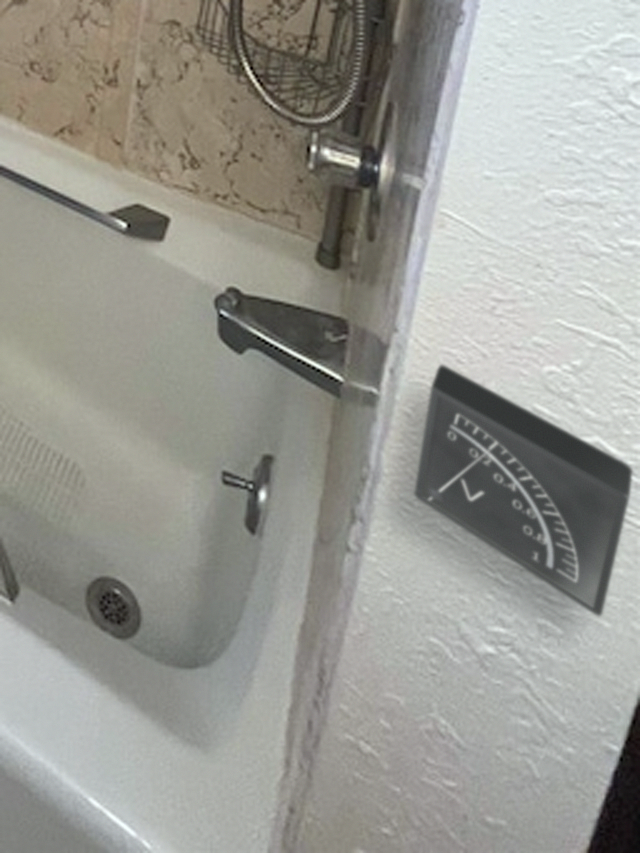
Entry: 0.2
